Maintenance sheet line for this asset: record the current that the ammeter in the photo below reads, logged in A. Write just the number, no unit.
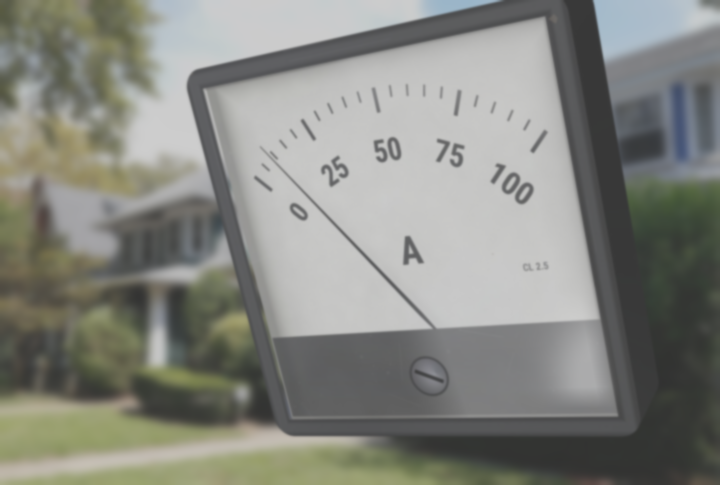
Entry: 10
